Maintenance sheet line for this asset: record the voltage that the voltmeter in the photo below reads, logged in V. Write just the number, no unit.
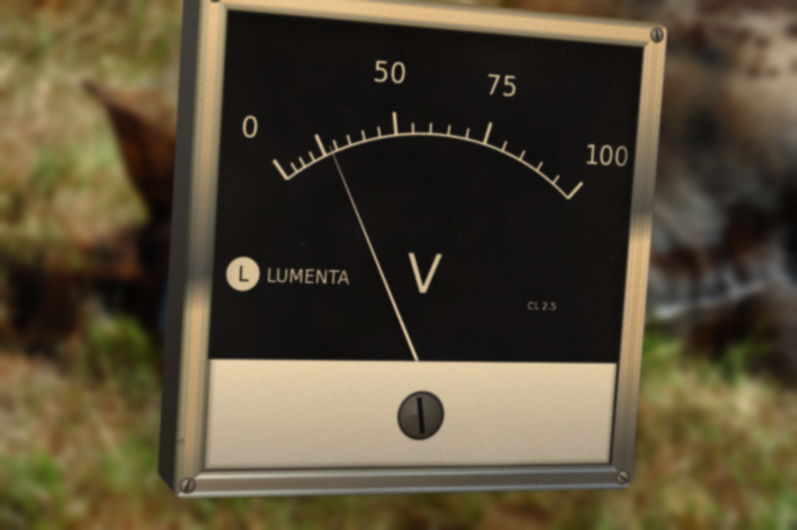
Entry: 27.5
